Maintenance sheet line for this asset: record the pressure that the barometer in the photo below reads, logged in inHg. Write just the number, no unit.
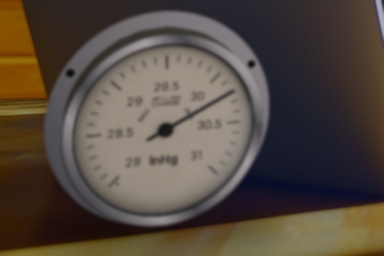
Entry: 30.2
